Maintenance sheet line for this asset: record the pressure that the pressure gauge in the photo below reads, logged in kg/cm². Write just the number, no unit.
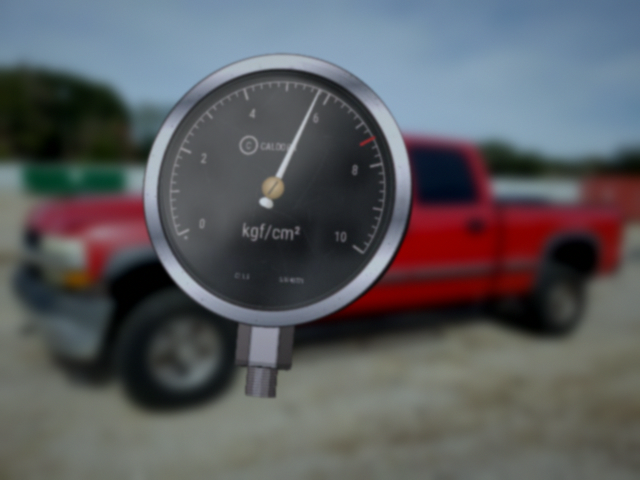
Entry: 5.8
